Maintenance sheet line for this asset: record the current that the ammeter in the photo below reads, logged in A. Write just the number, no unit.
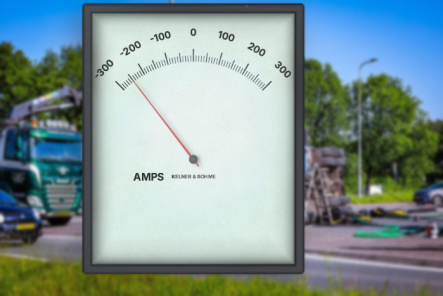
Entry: -250
